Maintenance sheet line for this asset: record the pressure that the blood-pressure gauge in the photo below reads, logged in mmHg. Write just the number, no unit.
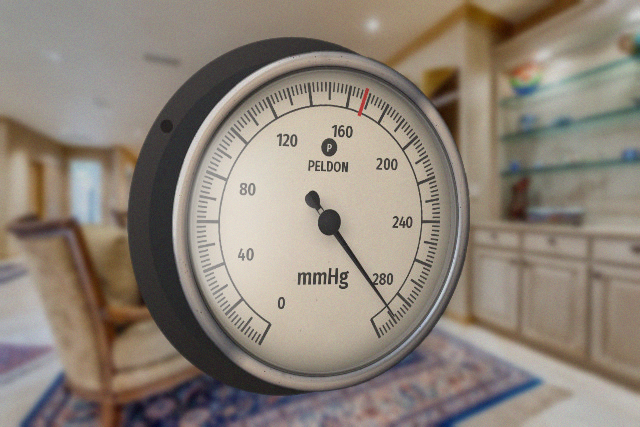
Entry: 290
